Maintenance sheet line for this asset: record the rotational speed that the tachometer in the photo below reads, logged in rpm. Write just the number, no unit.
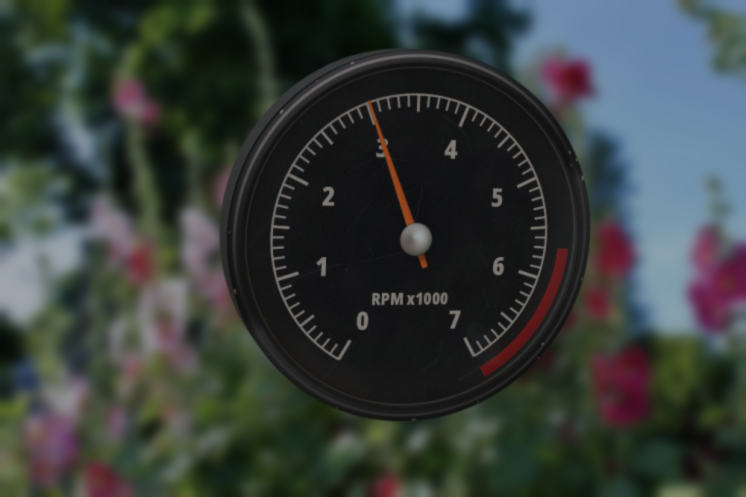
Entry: 3000
